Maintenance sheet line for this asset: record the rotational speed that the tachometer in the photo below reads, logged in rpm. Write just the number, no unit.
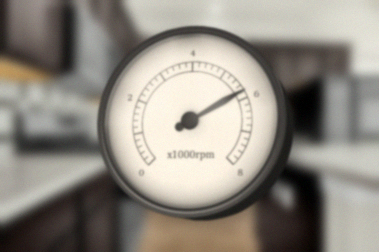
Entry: 5800
